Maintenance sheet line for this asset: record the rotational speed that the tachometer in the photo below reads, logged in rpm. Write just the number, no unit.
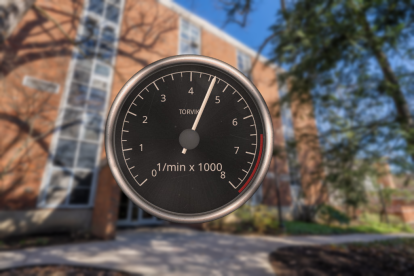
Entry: 4625
